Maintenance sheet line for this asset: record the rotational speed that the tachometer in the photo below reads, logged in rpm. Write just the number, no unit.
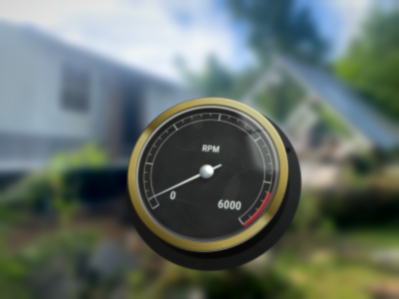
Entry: 200
